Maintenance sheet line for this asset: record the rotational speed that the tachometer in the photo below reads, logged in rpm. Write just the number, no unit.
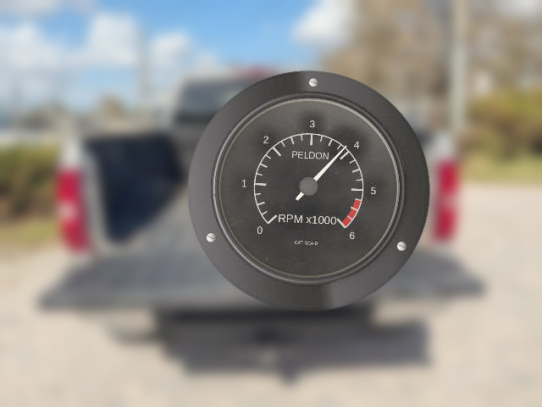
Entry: 3875
